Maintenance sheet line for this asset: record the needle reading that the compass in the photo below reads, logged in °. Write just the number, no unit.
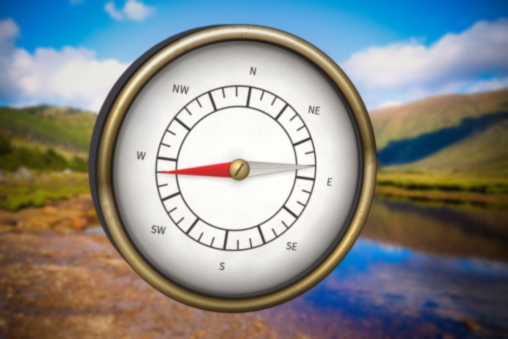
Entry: 260
